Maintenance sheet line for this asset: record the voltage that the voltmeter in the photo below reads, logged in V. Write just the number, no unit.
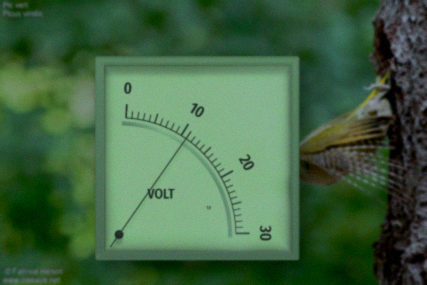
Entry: 11
